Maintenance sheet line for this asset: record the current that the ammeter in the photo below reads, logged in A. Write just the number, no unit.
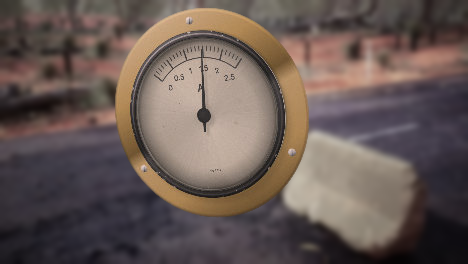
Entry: 1.5
